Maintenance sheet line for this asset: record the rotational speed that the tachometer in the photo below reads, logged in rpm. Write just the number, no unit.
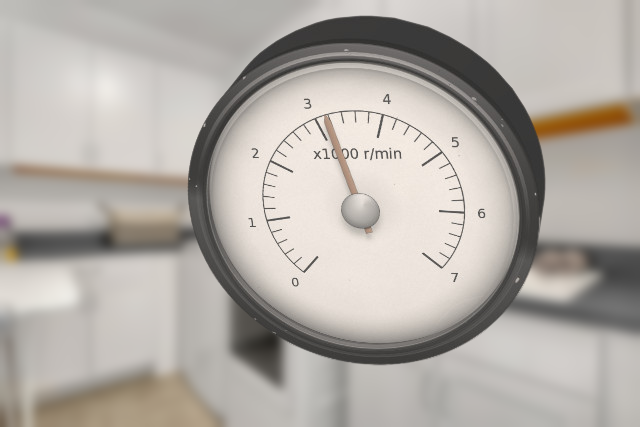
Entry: 3200
